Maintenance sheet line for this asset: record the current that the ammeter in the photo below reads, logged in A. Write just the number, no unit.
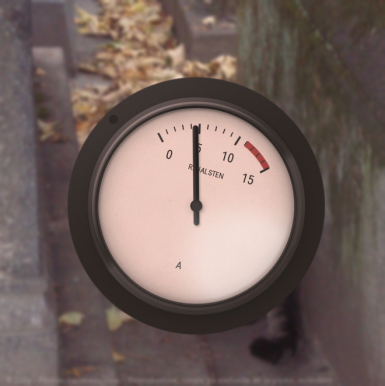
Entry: 4.5
